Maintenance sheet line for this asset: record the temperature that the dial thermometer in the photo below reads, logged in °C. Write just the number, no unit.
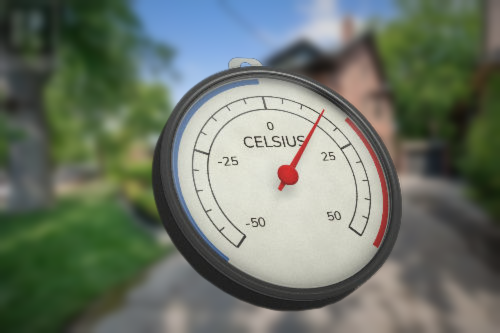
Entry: 15
